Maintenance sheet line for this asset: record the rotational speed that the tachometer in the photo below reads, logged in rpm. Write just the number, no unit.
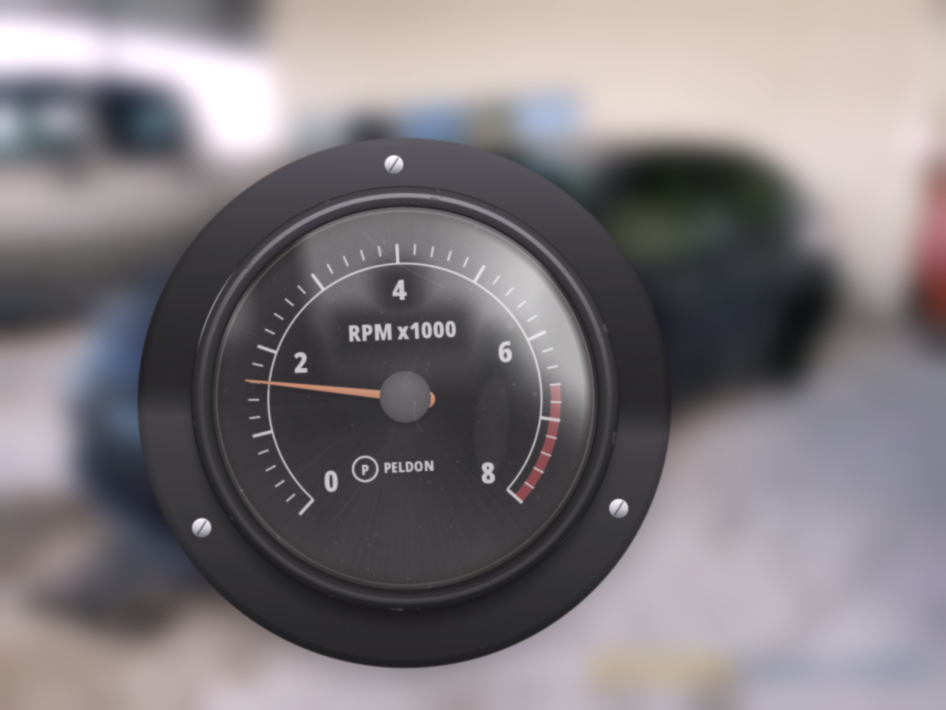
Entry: 1600
